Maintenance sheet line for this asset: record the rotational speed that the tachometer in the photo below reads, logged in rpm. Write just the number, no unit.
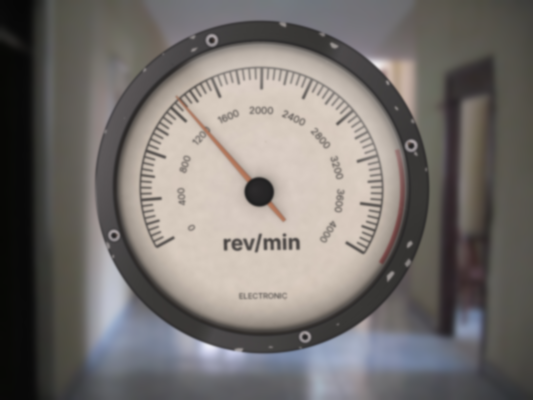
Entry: 1300
